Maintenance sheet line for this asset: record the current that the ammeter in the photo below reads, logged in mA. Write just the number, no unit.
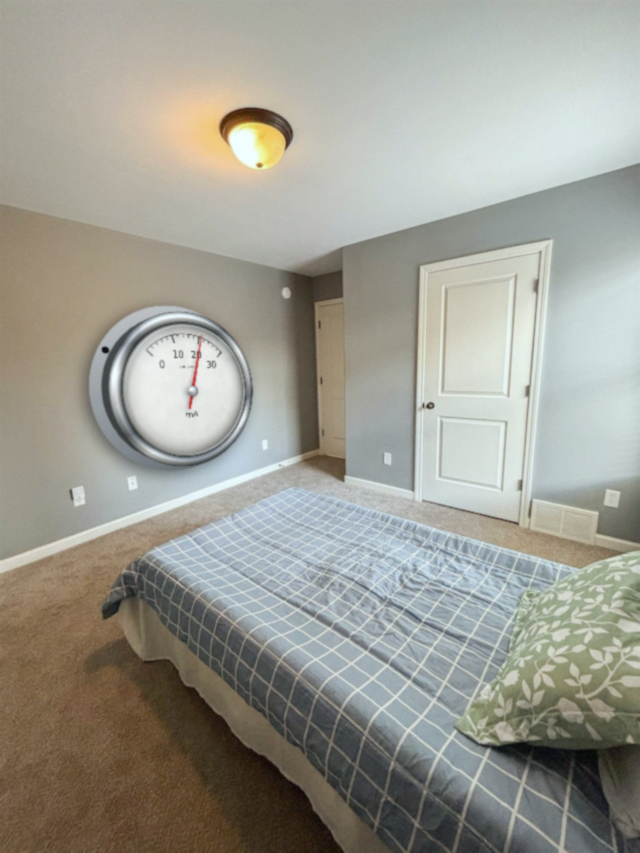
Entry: 20
